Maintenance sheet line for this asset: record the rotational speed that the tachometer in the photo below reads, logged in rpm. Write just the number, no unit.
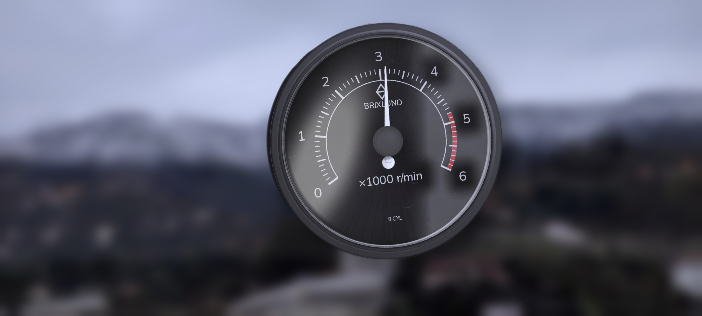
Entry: 3100
